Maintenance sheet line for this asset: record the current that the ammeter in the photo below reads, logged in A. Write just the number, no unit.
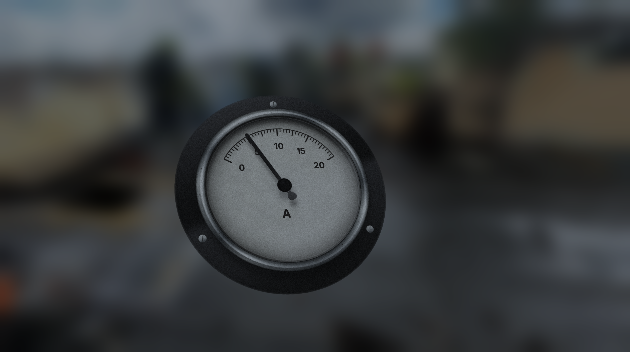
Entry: 5
